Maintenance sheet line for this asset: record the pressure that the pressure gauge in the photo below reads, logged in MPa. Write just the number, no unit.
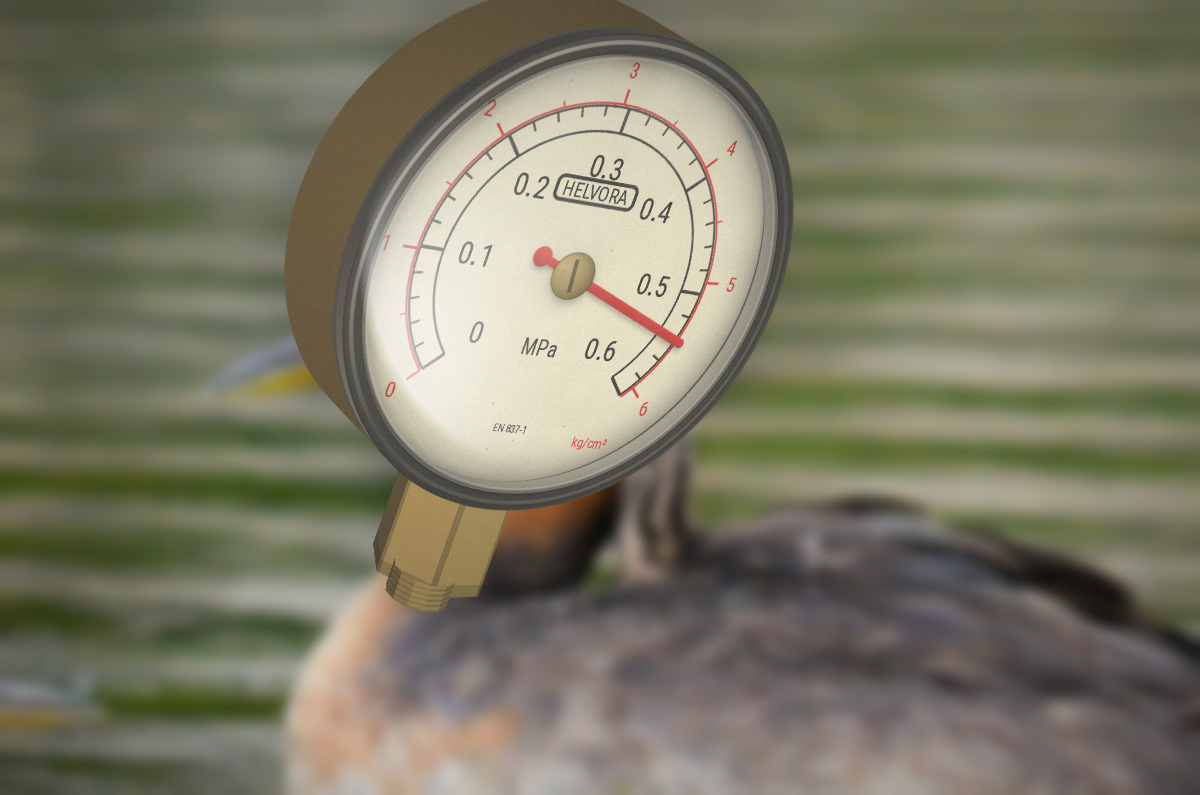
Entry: 0.54
